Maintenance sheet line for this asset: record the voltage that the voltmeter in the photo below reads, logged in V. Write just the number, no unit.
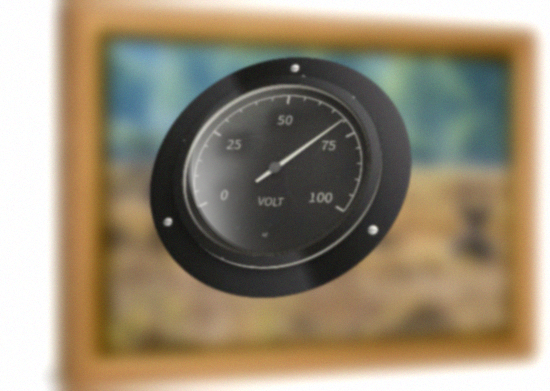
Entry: 70
